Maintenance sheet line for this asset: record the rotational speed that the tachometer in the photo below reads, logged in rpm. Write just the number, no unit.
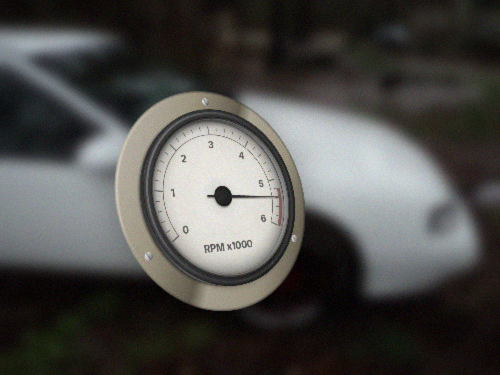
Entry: 5400
